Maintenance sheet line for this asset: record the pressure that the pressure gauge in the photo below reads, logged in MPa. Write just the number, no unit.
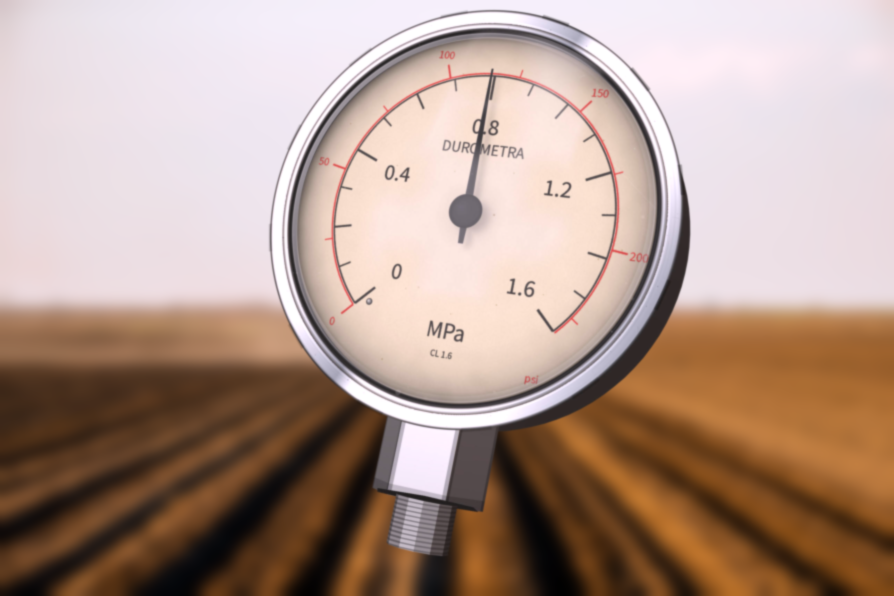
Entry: 0.8
